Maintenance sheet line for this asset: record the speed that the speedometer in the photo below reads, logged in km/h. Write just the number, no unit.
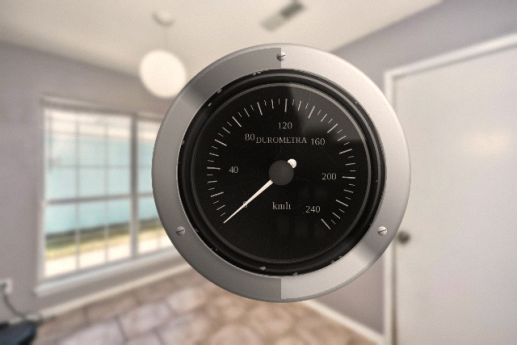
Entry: 0
